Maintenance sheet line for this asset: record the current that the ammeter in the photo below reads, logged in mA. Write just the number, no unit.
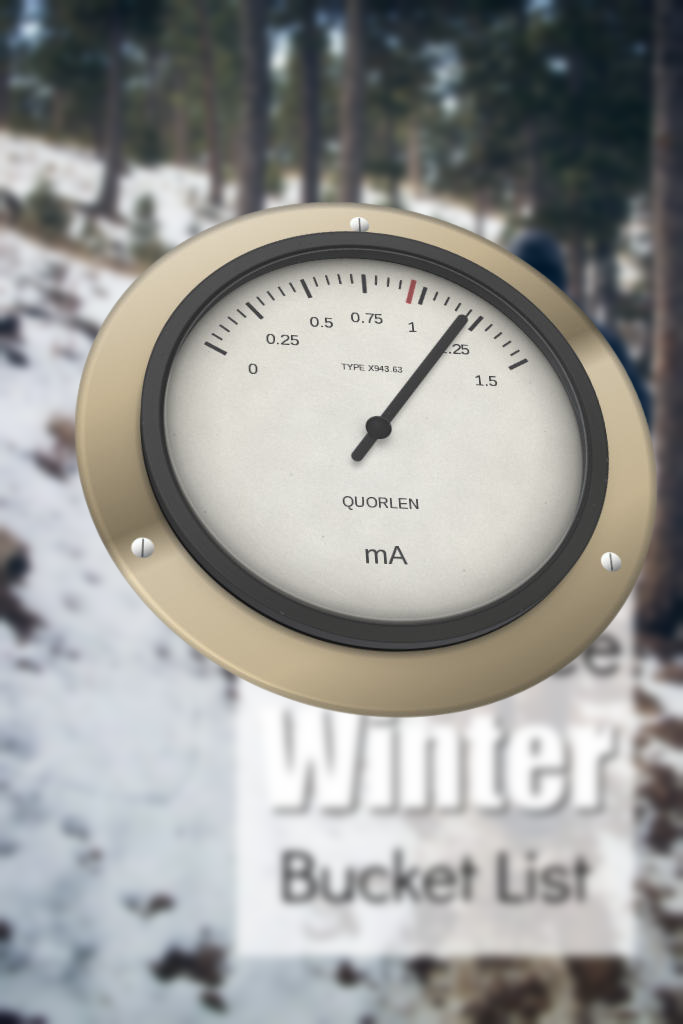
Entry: 1.2
